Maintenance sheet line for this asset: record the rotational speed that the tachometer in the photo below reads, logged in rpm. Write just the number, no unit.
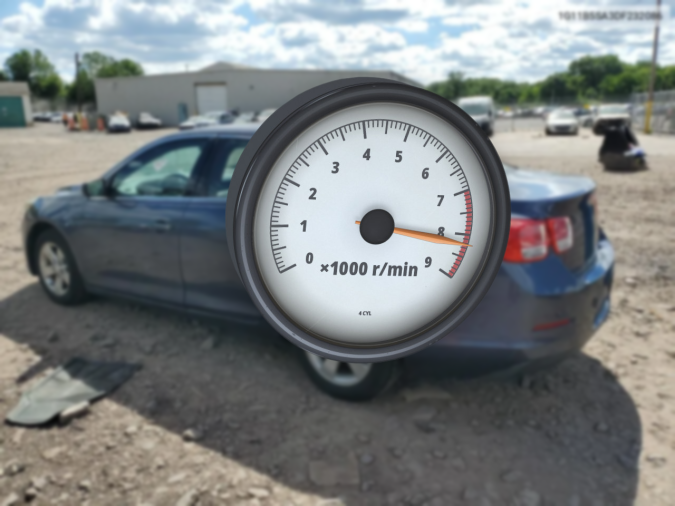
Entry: 8200
